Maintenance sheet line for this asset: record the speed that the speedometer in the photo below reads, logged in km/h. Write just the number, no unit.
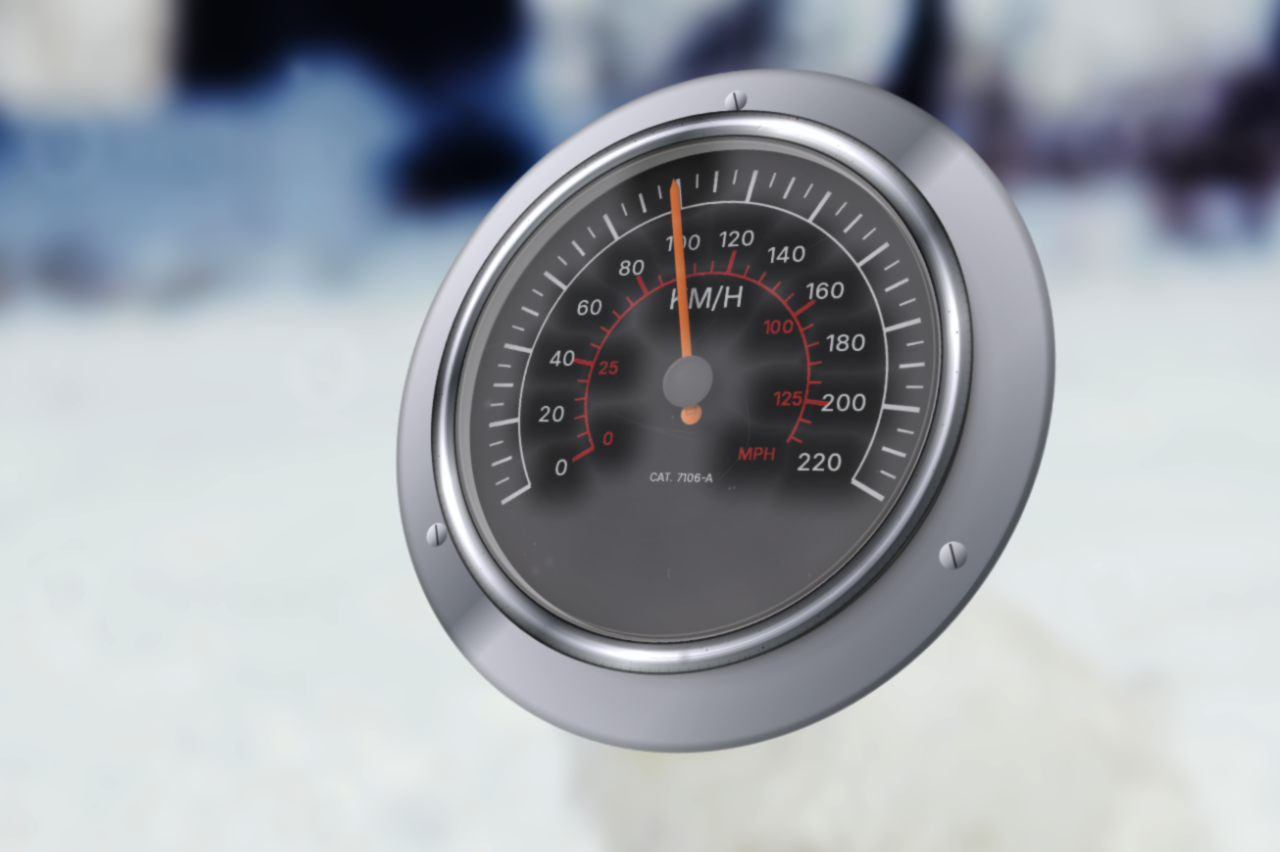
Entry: 100
